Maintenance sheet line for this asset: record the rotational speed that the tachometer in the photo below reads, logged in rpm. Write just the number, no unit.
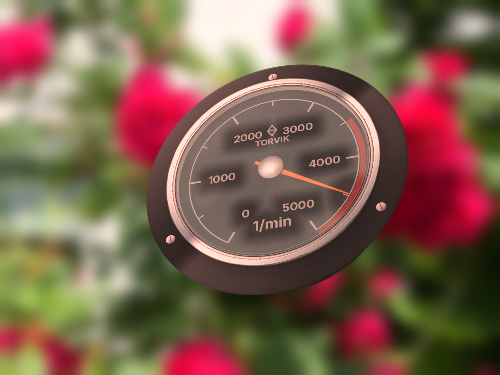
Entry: 4500
